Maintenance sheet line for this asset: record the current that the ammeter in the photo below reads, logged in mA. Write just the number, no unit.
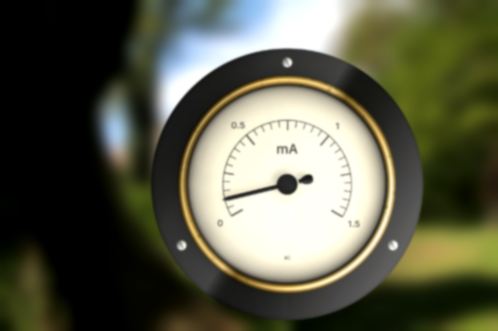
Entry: 0.1
